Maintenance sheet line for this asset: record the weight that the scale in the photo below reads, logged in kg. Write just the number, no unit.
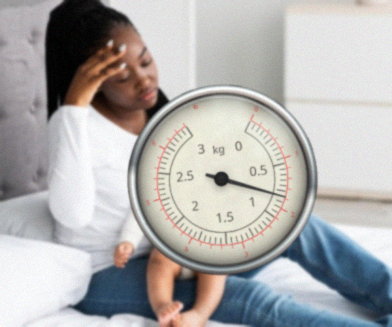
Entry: 0.8
